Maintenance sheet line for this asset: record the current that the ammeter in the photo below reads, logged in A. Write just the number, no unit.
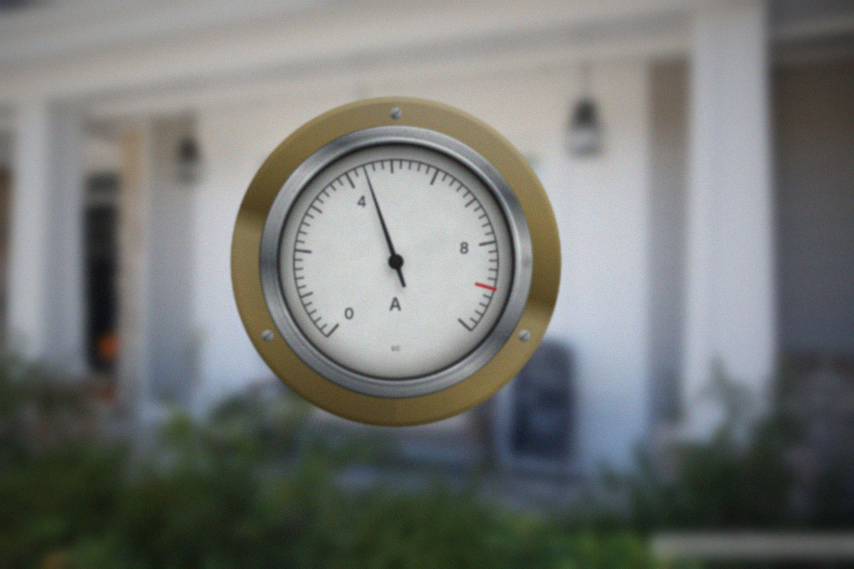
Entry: 4.4
